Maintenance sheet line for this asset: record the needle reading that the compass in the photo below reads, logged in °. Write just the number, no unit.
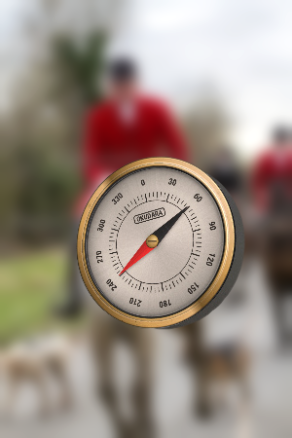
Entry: 240
